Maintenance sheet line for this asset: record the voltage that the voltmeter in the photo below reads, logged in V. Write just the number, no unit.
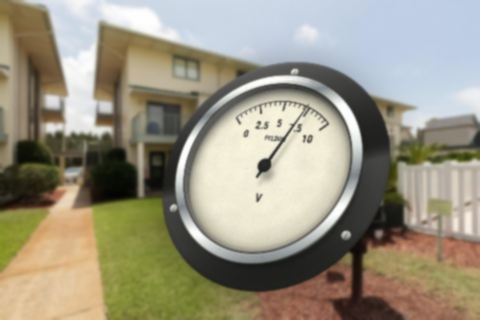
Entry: 7.5
